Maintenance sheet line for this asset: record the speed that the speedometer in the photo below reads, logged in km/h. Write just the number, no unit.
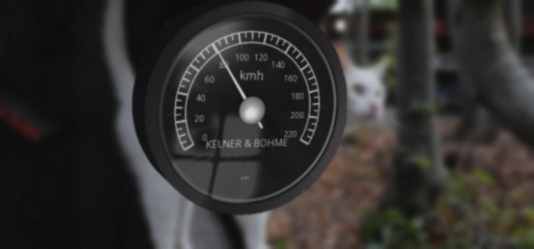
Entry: 80
